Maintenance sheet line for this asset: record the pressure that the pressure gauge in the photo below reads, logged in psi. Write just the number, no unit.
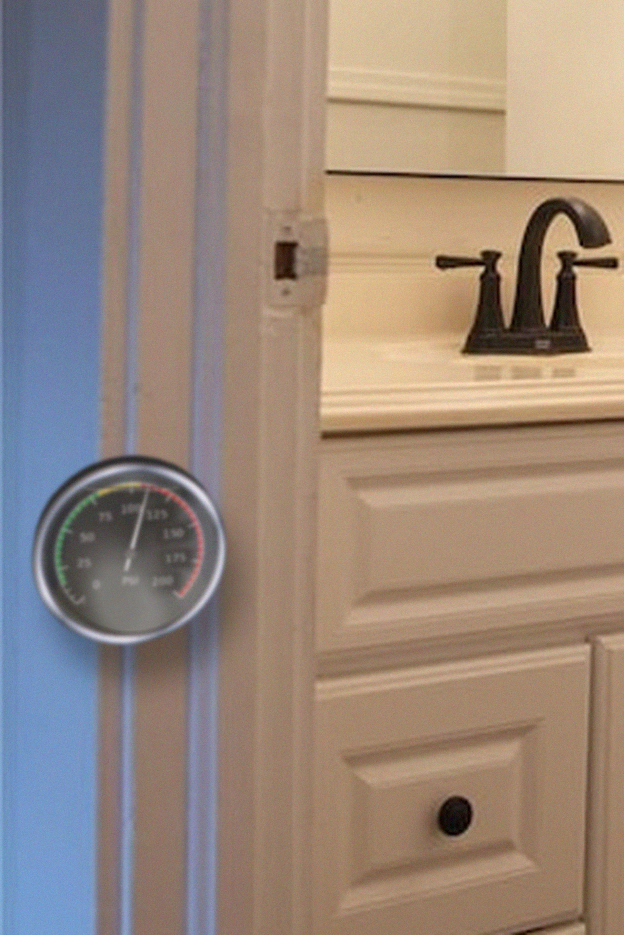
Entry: 110
